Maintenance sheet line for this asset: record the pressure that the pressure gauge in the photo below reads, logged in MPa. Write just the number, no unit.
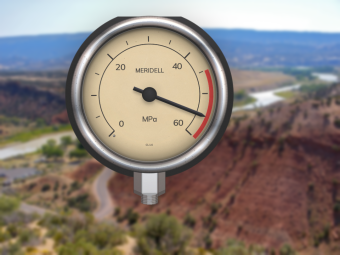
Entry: 55
